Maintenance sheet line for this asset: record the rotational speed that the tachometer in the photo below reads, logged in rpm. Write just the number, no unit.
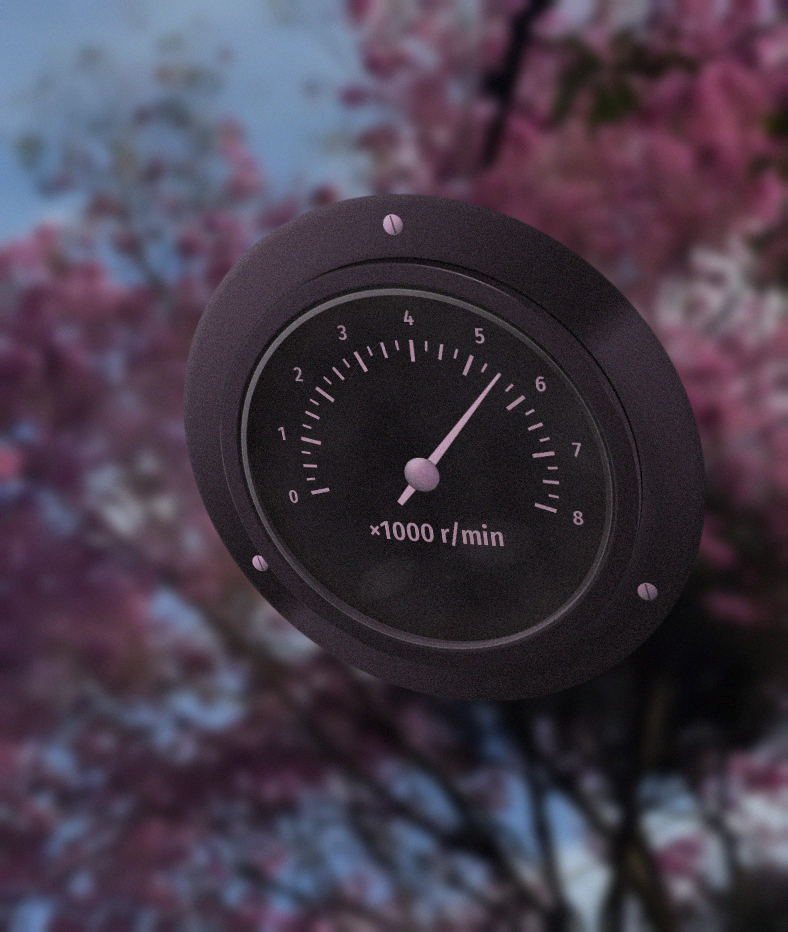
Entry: 5500
